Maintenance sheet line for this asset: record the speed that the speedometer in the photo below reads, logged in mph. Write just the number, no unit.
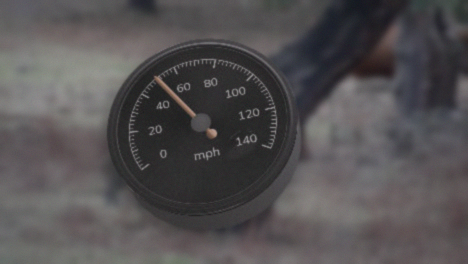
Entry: 50
